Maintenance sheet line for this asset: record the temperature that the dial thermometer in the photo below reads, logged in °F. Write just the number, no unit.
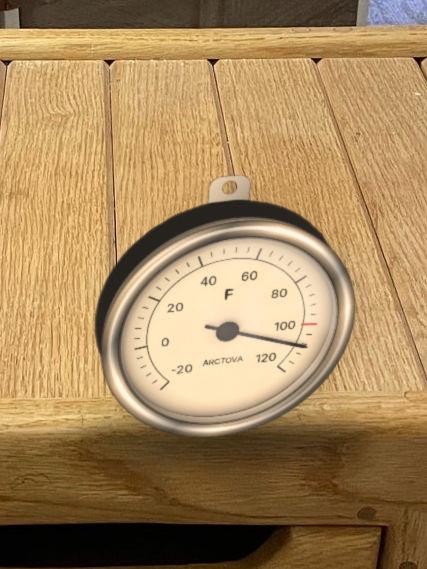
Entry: 108
